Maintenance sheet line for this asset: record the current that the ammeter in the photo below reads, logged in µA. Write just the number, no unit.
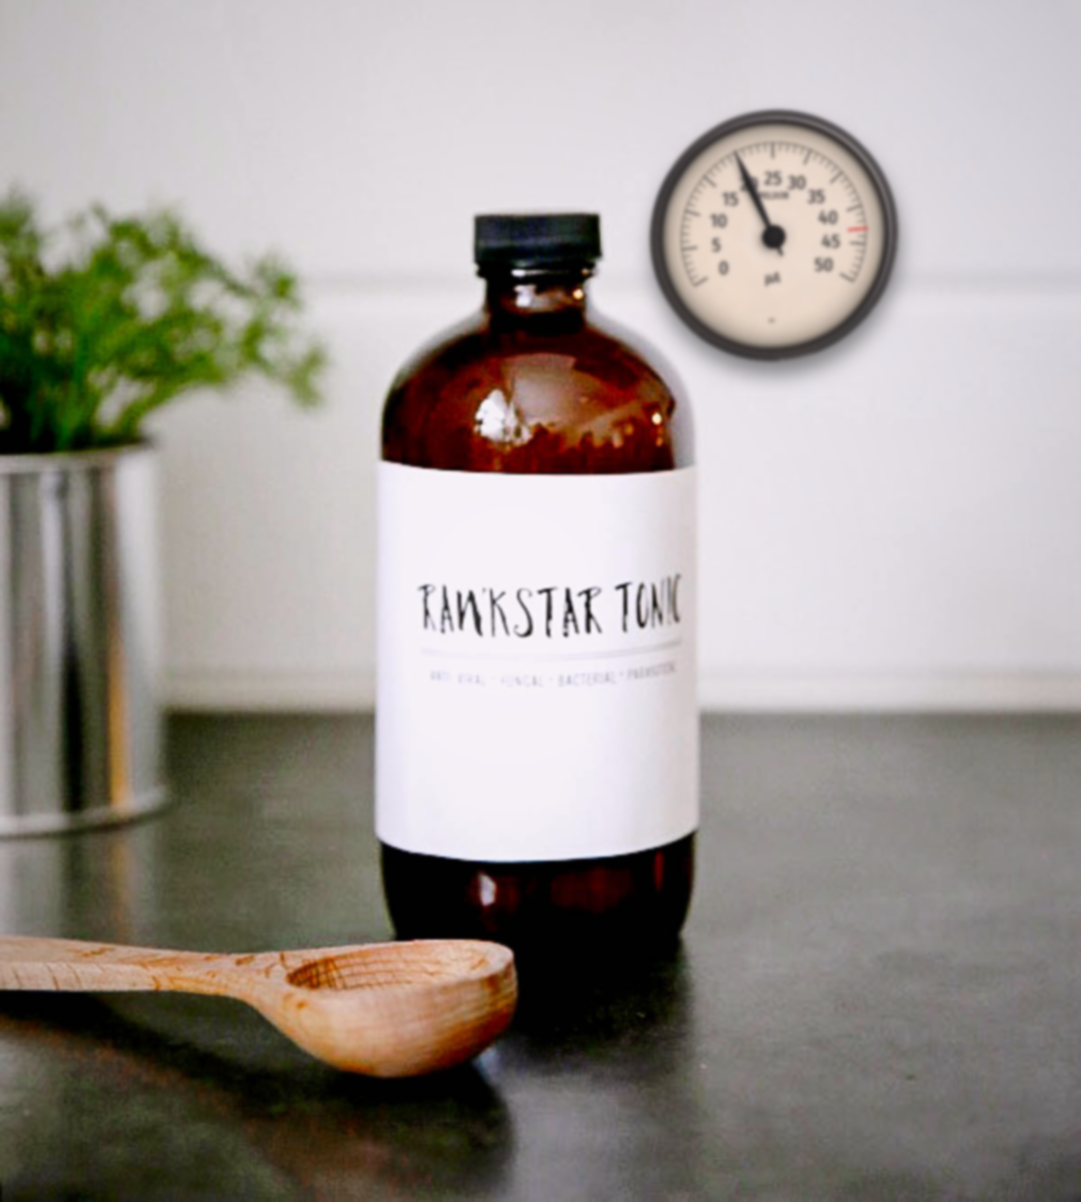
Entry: 20
